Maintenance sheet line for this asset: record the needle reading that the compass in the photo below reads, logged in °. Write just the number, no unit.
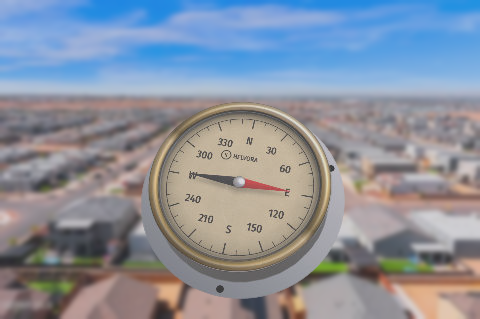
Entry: 90
